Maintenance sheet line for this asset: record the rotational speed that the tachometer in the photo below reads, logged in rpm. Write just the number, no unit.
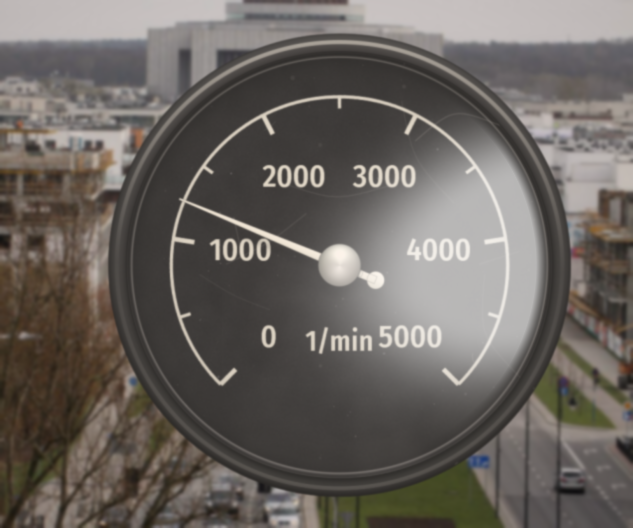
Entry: 1250
